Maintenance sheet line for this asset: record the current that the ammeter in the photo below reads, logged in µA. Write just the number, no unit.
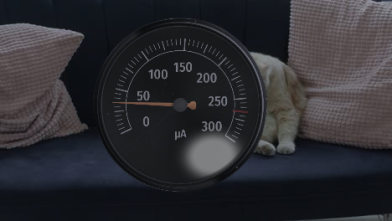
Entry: 35
